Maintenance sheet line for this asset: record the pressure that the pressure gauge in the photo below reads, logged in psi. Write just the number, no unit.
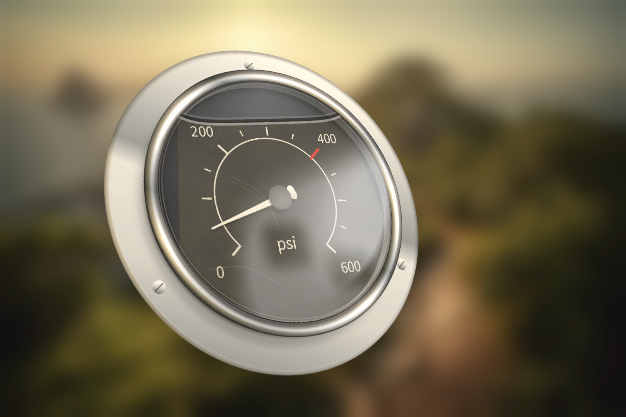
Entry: 50
